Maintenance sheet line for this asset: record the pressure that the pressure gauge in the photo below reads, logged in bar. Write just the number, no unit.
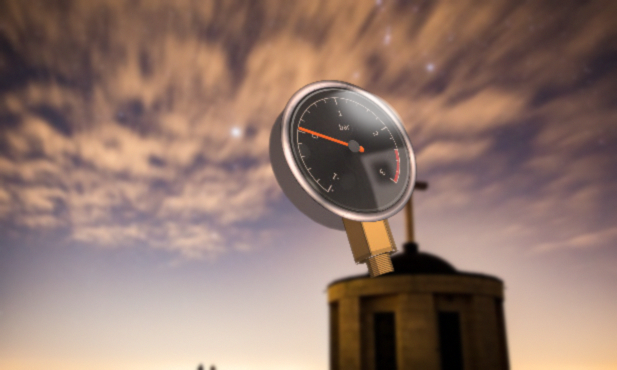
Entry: 0
